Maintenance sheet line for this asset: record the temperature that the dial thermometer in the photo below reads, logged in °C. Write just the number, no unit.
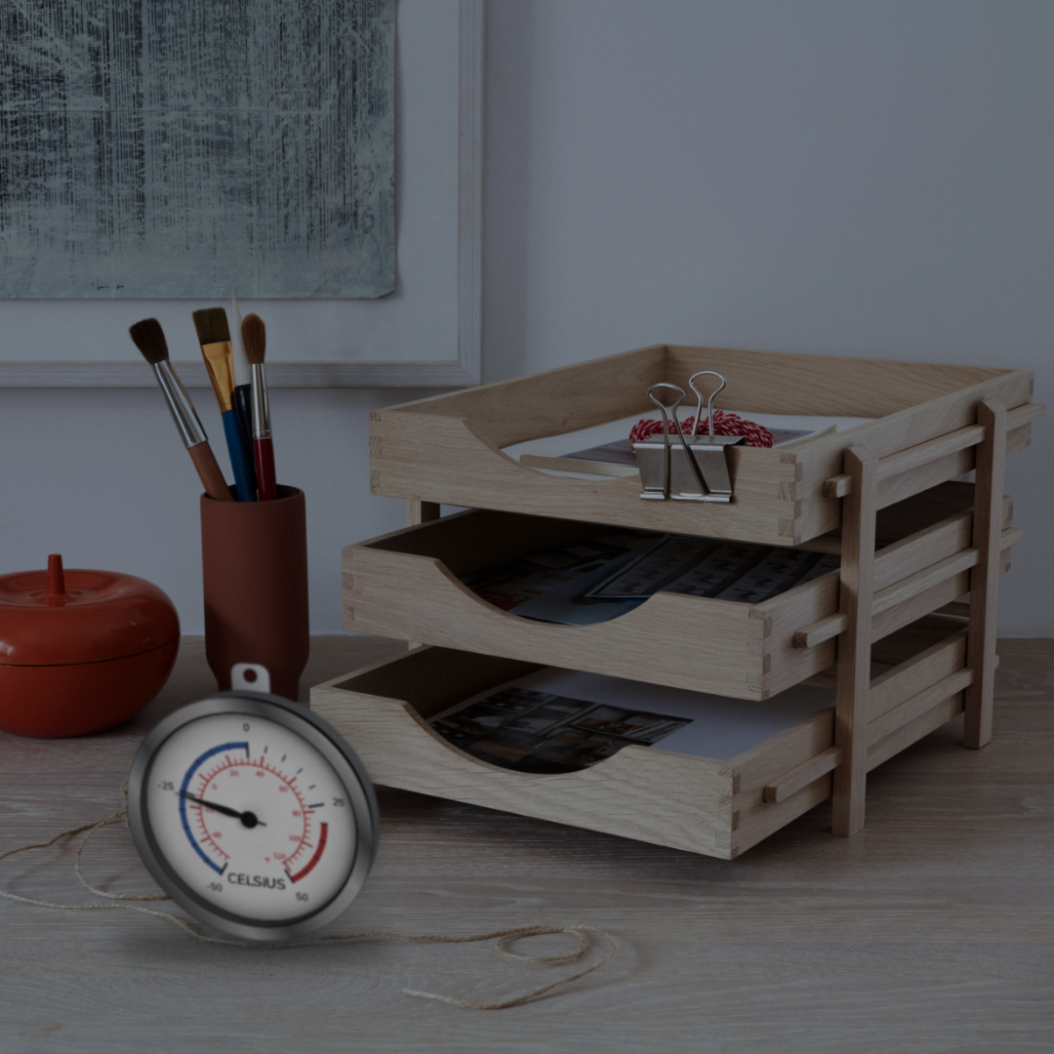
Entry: -25
